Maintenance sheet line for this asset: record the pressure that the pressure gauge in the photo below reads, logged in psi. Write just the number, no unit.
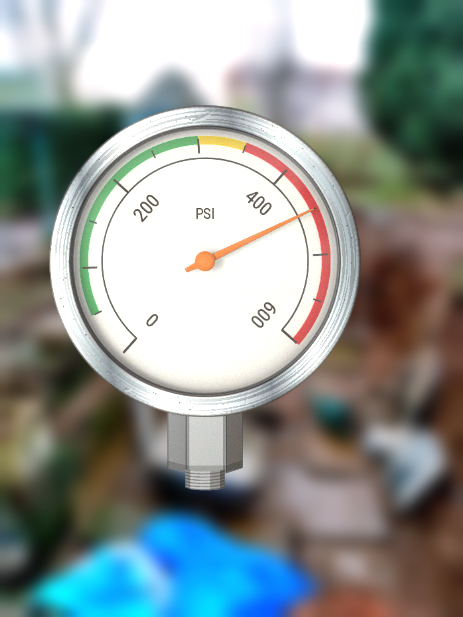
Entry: 450
